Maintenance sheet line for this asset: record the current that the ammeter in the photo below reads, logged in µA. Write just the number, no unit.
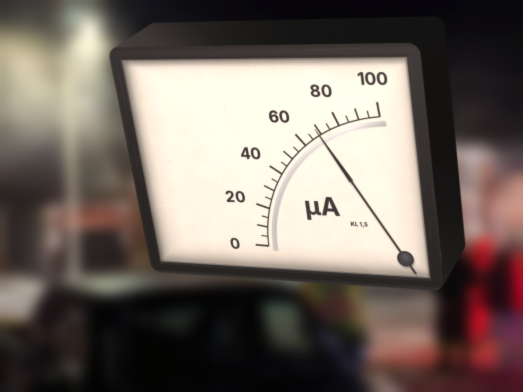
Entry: 70
